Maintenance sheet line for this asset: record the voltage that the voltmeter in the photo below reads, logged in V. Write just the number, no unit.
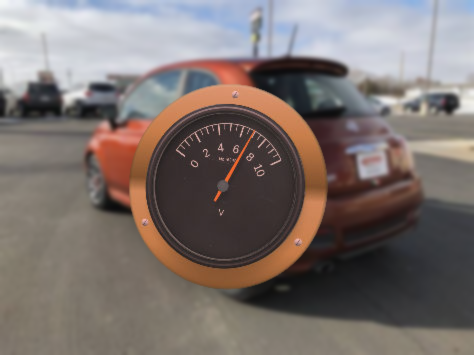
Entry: 7
